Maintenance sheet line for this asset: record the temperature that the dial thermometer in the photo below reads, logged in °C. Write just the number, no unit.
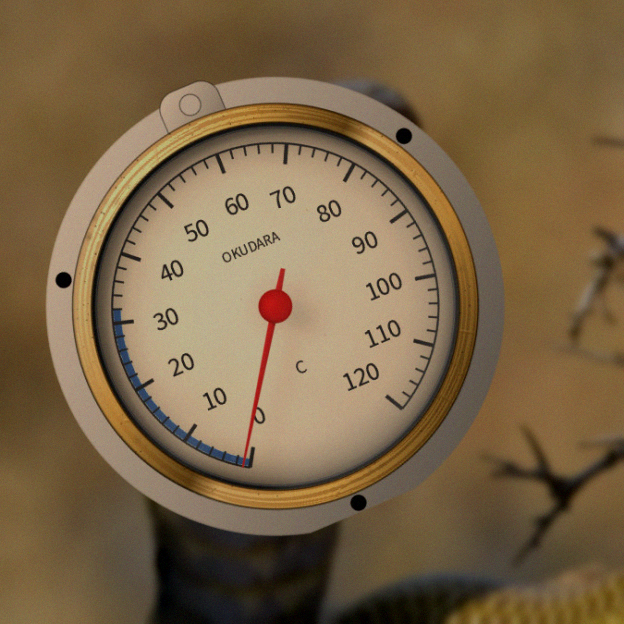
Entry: 1
